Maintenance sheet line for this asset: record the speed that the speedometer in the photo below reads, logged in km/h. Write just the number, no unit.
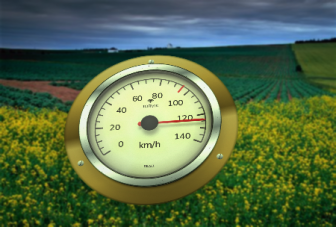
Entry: 125
